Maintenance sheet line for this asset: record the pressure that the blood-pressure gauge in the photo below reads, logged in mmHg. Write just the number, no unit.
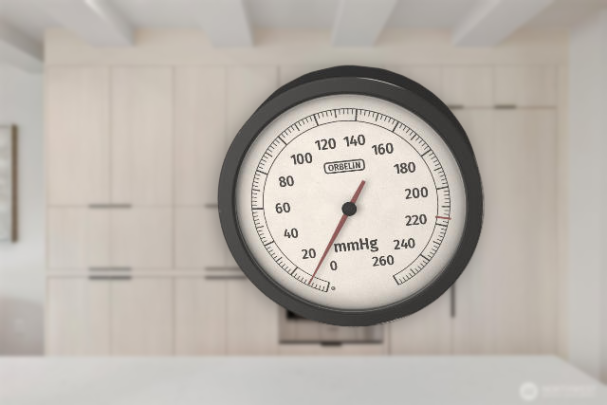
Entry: 10
